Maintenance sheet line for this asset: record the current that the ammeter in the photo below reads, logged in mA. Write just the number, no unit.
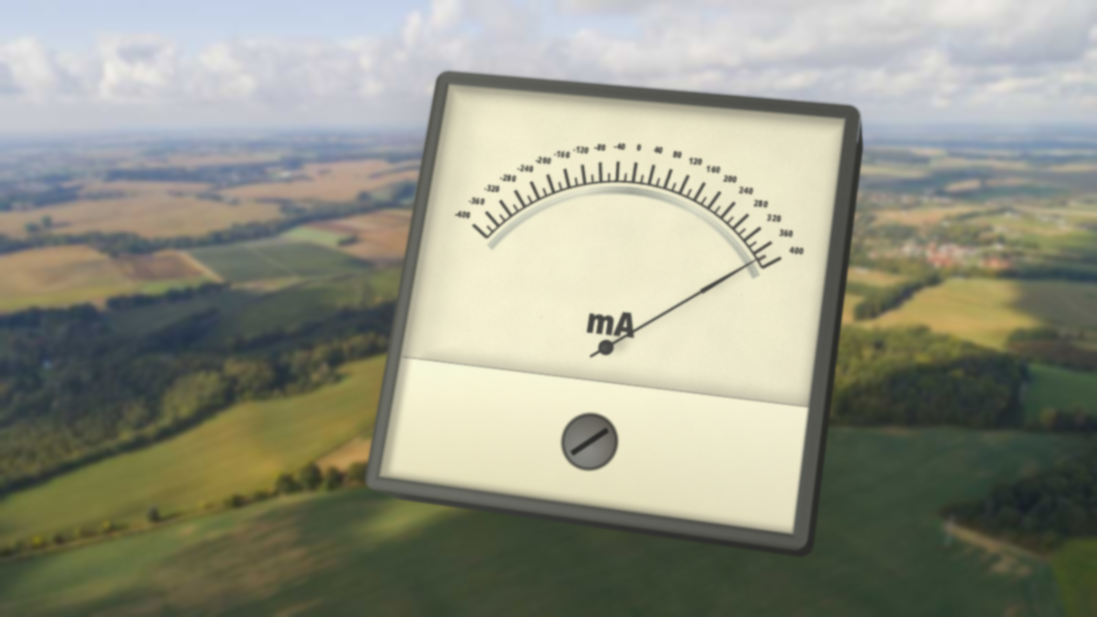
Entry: 380
